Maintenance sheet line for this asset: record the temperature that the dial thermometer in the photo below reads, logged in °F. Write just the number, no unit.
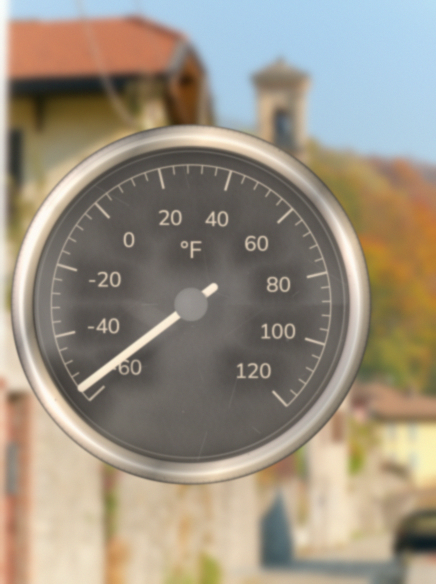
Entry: -56
